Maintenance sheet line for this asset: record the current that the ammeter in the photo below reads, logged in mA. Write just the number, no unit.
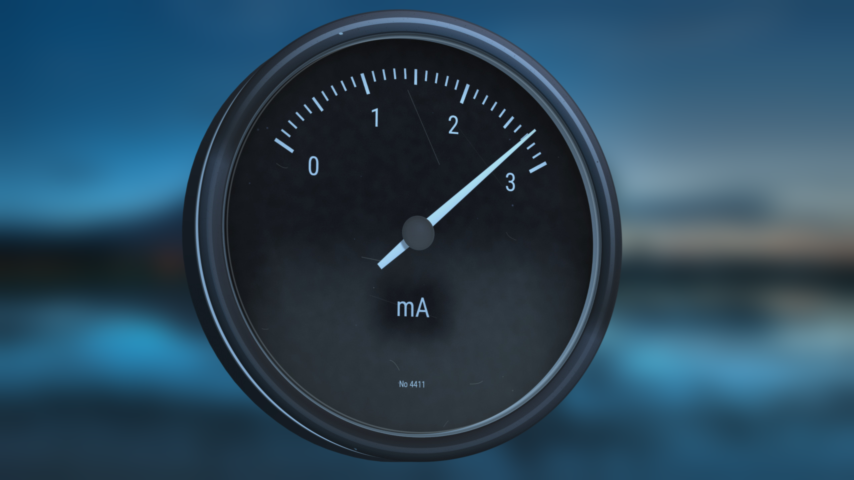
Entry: 2.7
